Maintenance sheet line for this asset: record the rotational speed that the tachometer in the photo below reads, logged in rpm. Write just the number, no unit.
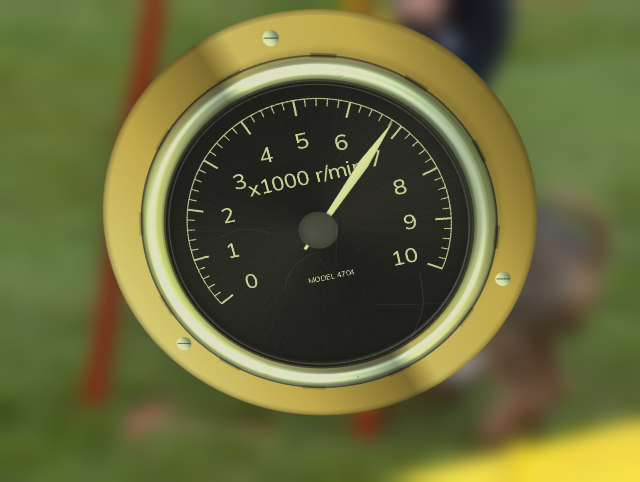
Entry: 6800
